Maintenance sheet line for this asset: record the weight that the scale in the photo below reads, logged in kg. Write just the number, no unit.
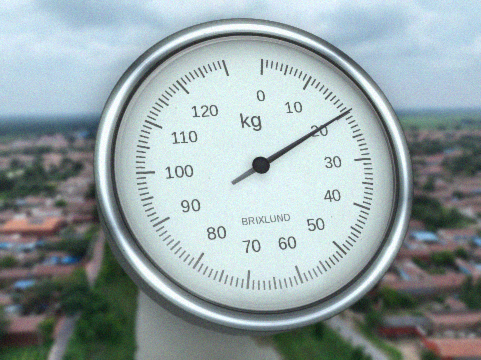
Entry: 20
